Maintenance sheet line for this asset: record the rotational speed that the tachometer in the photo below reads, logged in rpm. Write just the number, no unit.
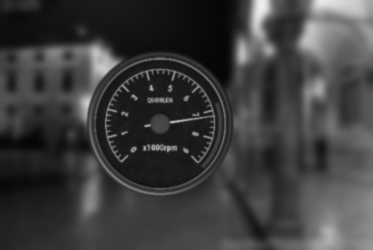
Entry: 7200
